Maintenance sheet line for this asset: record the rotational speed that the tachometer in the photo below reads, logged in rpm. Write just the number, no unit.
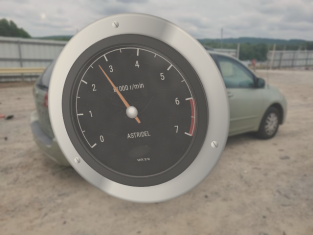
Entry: 2750
